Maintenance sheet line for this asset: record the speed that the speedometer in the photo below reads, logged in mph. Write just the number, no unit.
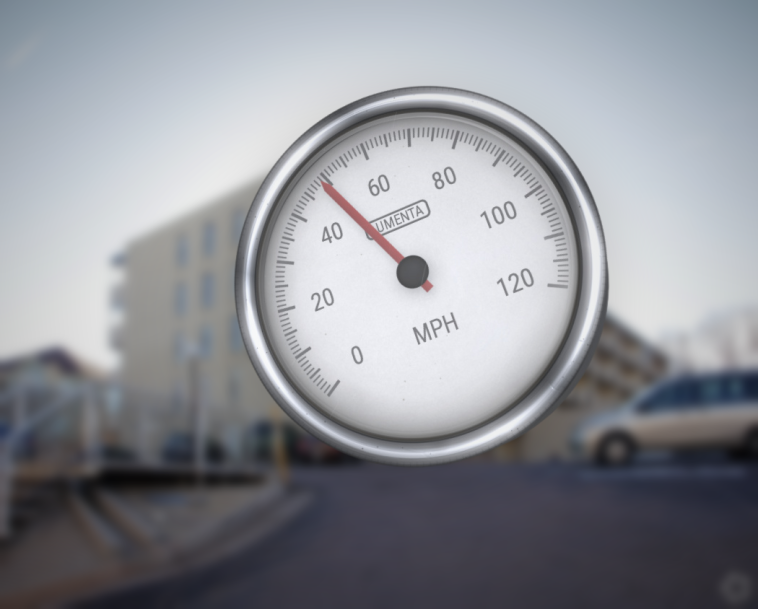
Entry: 49
